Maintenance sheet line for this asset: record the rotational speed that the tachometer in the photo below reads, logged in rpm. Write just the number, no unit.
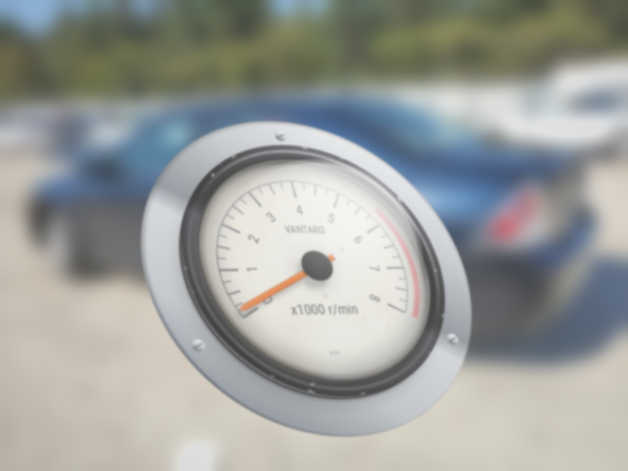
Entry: 125
